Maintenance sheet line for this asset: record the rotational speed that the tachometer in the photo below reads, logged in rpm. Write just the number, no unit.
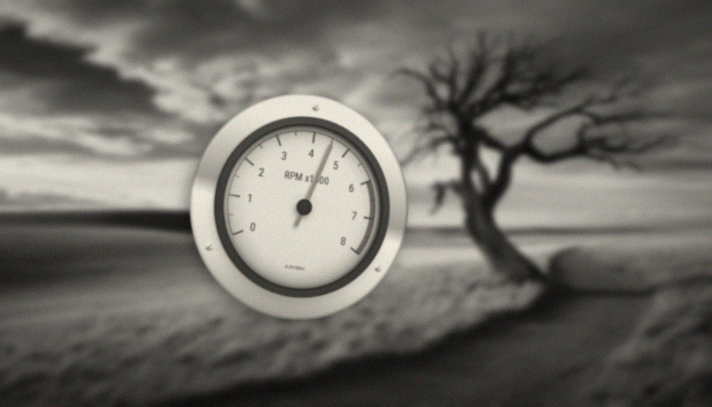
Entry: 4500
